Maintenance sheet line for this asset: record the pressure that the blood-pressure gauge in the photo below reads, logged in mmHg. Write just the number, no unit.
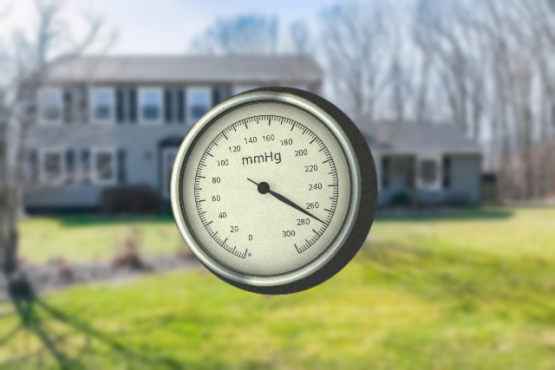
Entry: 270
